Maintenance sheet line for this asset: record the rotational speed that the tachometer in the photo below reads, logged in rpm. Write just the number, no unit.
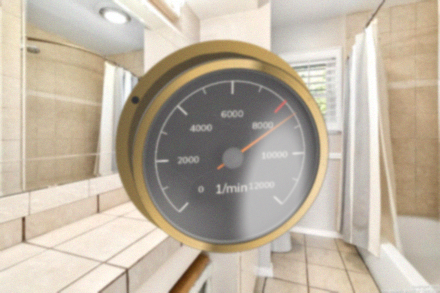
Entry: 8500
